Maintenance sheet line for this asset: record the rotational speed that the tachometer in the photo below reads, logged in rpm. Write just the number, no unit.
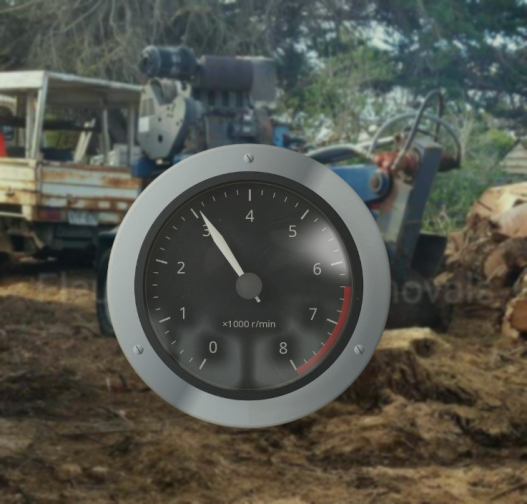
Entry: 3100
